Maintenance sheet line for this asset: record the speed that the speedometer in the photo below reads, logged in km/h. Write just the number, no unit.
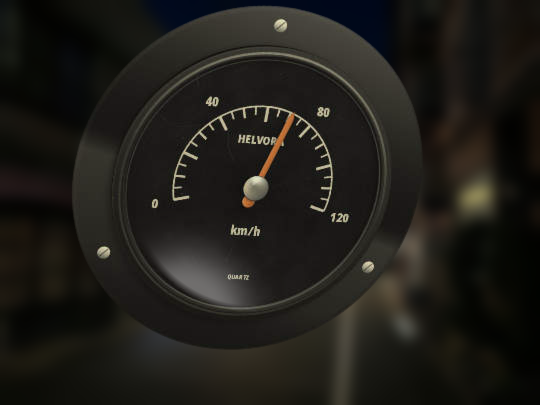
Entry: 70
